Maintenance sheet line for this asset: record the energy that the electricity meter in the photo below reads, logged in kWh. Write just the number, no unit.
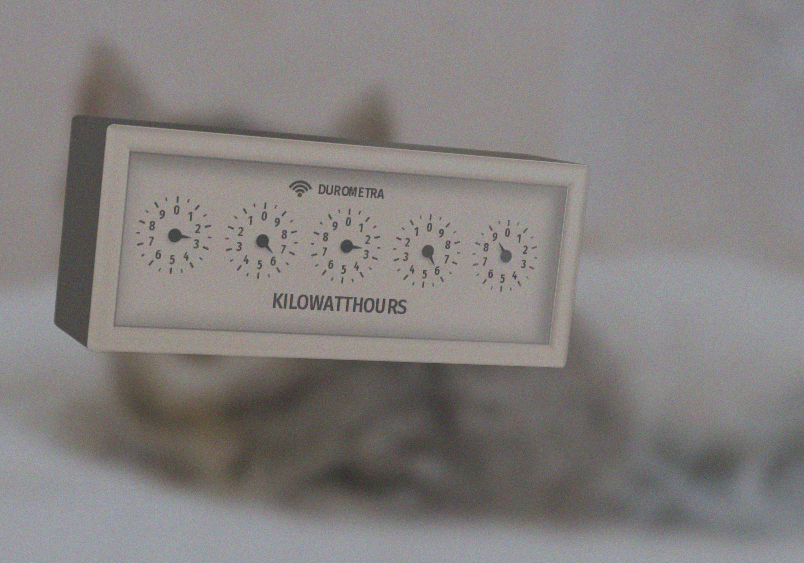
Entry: 26259
